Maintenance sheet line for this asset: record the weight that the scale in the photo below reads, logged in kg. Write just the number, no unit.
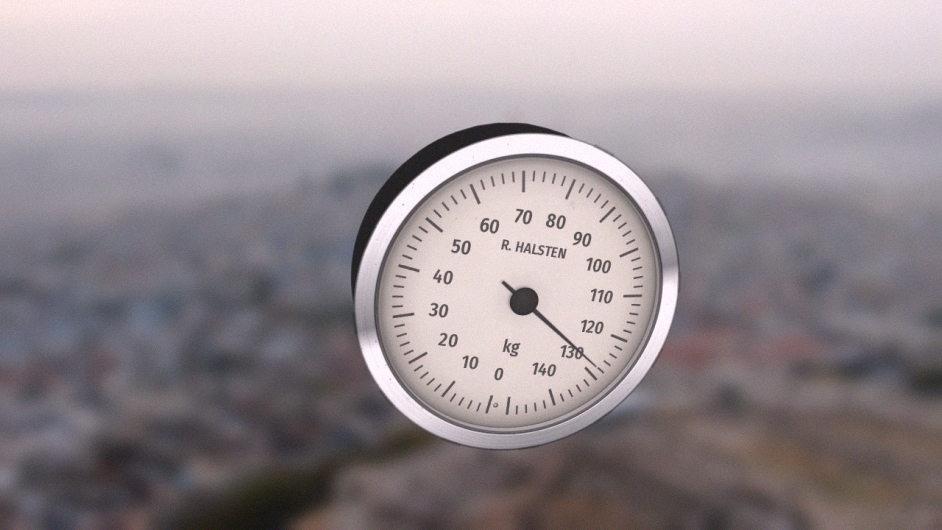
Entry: 128
